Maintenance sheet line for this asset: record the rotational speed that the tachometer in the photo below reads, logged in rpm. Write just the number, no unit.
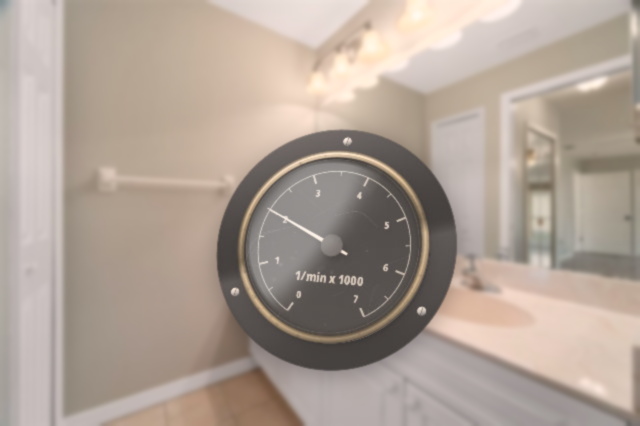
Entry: 2000
